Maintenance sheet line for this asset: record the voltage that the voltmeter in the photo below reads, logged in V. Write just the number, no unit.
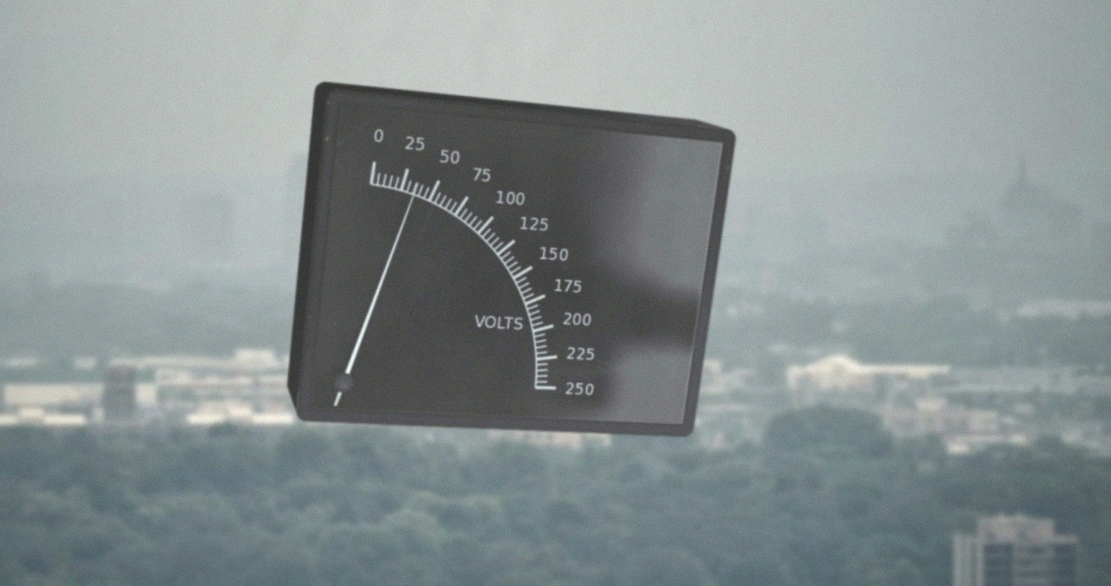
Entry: 35
